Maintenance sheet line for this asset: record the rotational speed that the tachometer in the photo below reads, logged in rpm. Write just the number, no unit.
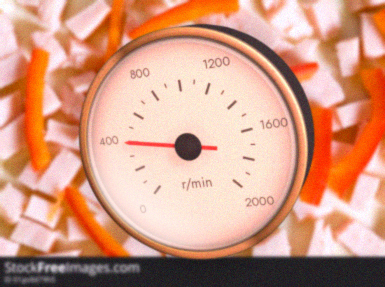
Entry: 400
